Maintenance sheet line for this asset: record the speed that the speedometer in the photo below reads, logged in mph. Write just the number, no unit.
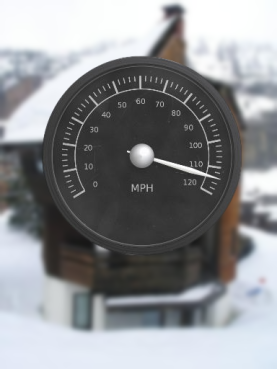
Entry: 114
